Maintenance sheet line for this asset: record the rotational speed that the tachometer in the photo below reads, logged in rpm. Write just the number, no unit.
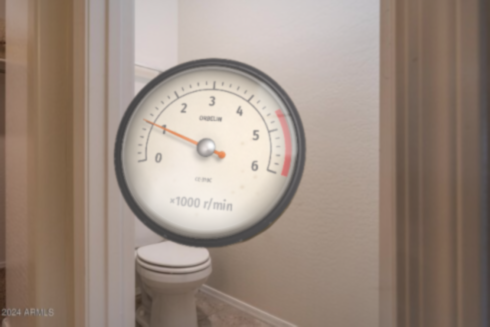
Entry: 1000
